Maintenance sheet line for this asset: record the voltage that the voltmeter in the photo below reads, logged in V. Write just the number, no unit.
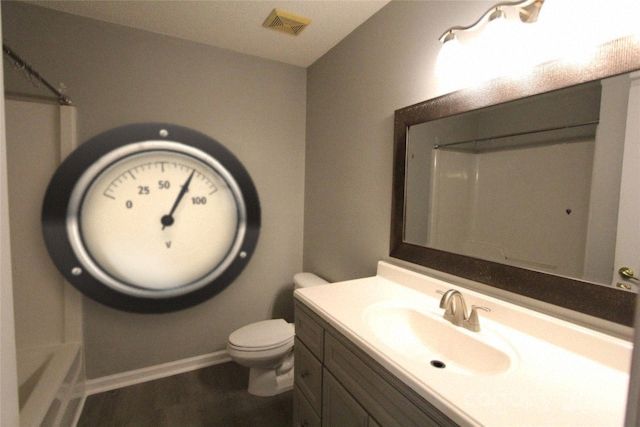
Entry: 75
